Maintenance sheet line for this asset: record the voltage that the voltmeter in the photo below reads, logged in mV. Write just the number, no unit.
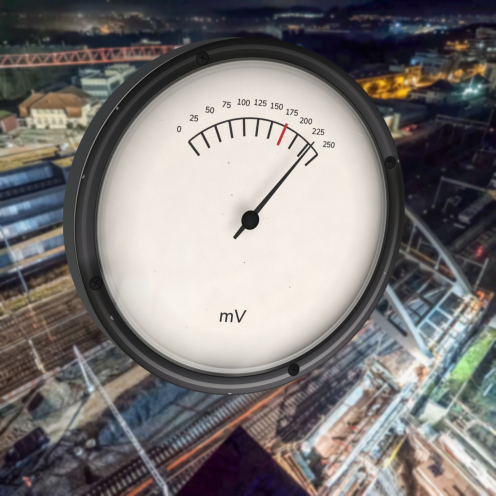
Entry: 225
